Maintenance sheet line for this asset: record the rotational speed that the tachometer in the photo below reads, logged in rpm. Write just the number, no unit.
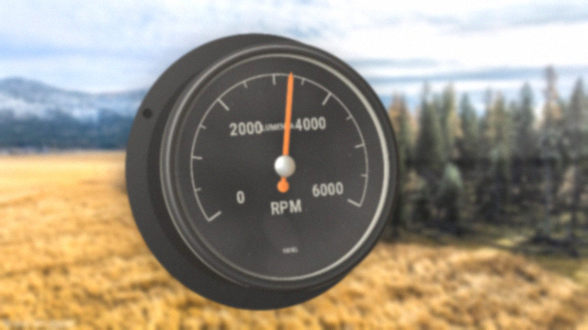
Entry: 3250
